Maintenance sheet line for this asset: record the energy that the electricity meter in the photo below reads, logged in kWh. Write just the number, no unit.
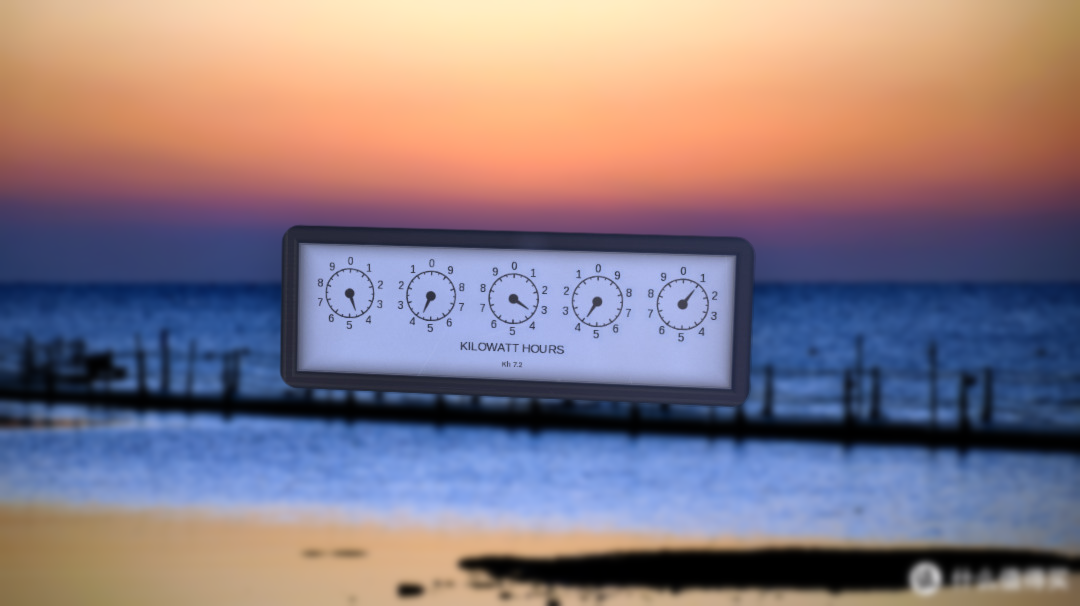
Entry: 44341
